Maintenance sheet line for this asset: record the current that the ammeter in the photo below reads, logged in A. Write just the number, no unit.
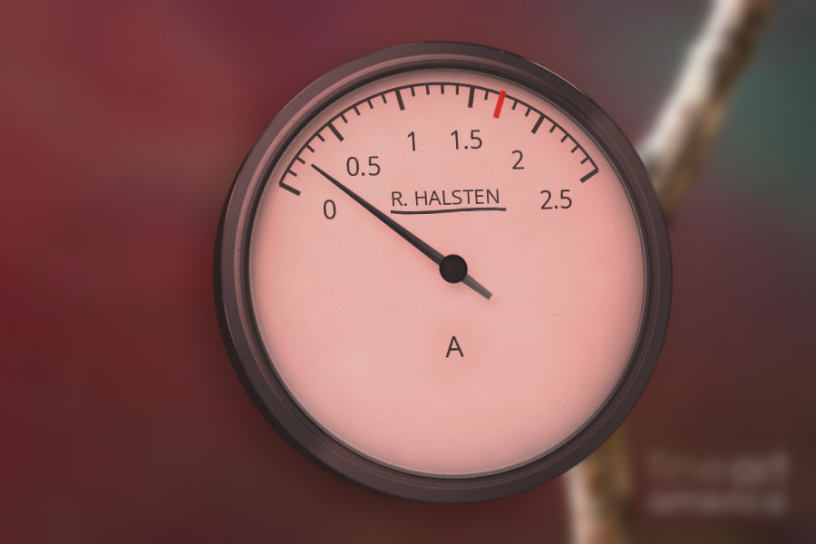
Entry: 0.2
